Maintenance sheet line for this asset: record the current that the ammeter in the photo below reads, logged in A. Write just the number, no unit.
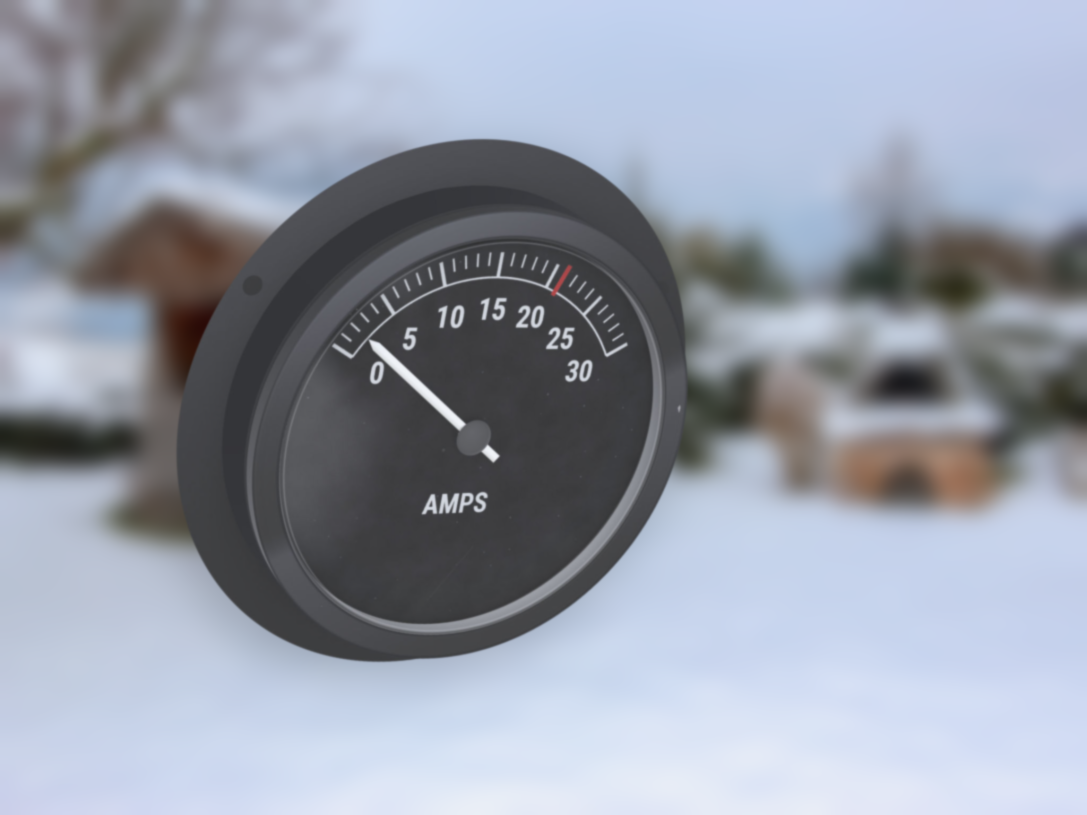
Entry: 2
